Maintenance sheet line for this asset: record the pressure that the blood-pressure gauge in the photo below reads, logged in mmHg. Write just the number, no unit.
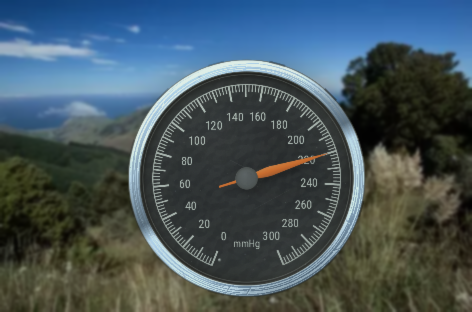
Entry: 220
